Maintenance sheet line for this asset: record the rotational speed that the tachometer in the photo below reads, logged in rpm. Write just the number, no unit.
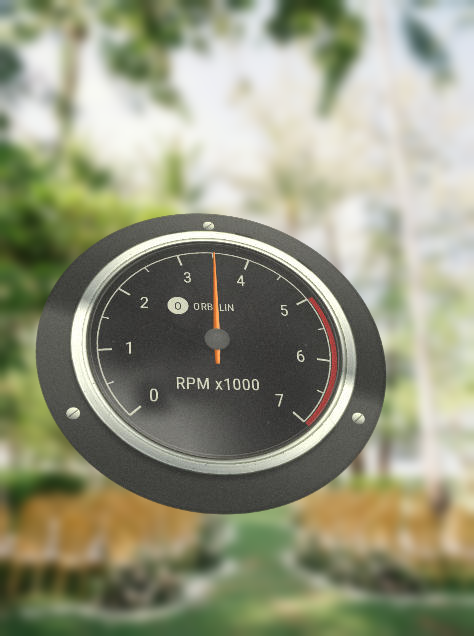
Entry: 3500
